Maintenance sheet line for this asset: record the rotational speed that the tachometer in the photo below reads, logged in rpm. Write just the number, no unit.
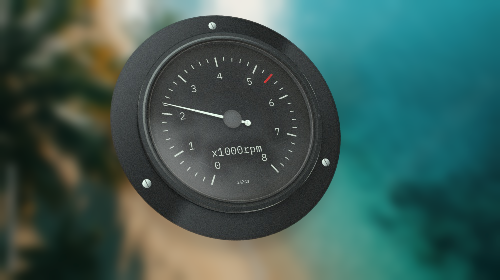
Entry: 2200
